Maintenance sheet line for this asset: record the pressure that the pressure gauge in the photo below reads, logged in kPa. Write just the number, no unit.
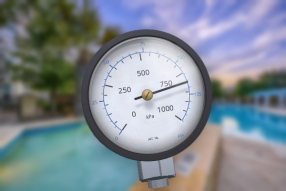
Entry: 800
